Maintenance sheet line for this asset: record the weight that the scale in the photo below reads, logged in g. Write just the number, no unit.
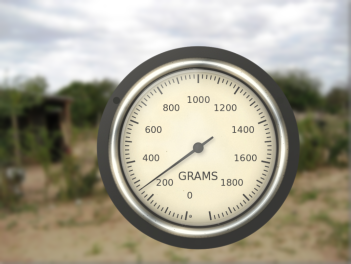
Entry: 260
